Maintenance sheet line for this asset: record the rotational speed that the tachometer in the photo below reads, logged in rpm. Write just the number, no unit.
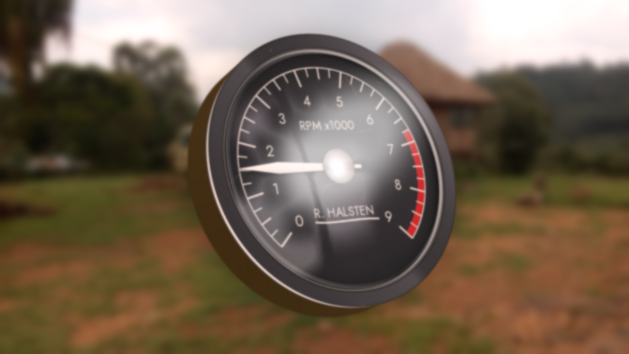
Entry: 1500
